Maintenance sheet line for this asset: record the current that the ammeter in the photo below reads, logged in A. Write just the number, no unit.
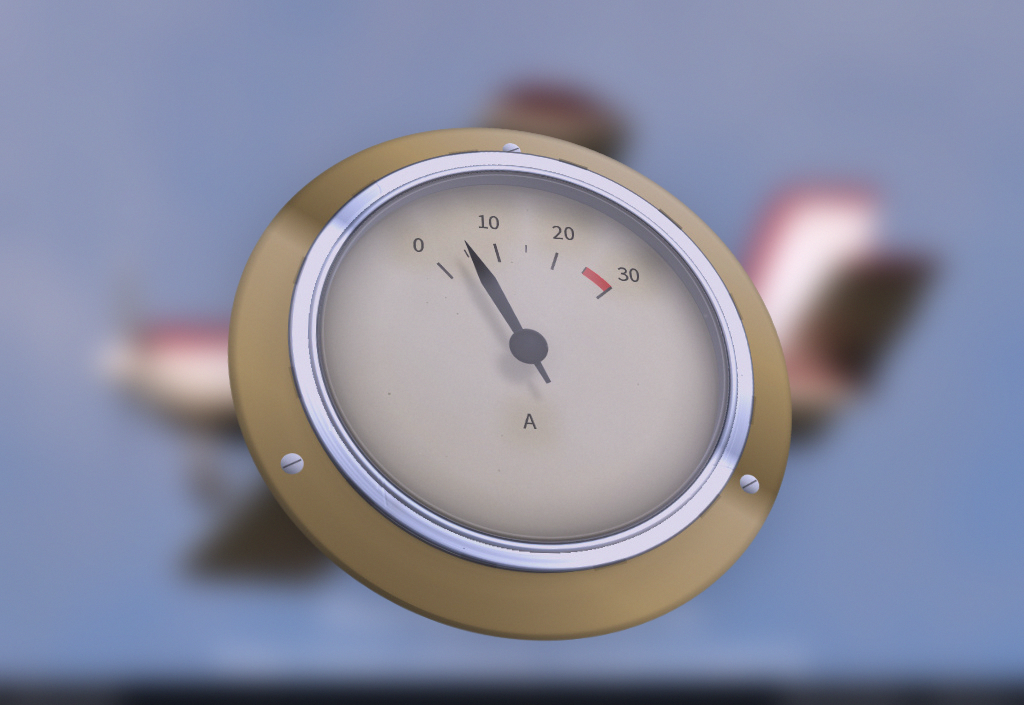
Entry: 5
